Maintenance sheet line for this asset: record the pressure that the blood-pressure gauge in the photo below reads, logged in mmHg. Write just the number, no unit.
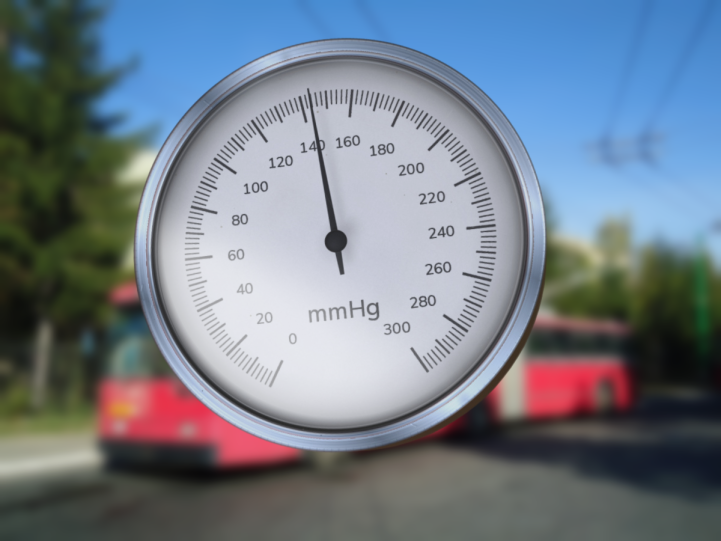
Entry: 144
